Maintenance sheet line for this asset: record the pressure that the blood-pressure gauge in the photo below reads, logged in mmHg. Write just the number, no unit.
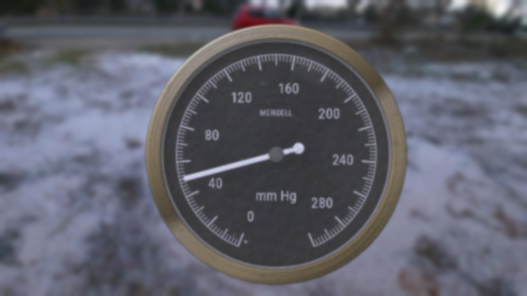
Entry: 50
